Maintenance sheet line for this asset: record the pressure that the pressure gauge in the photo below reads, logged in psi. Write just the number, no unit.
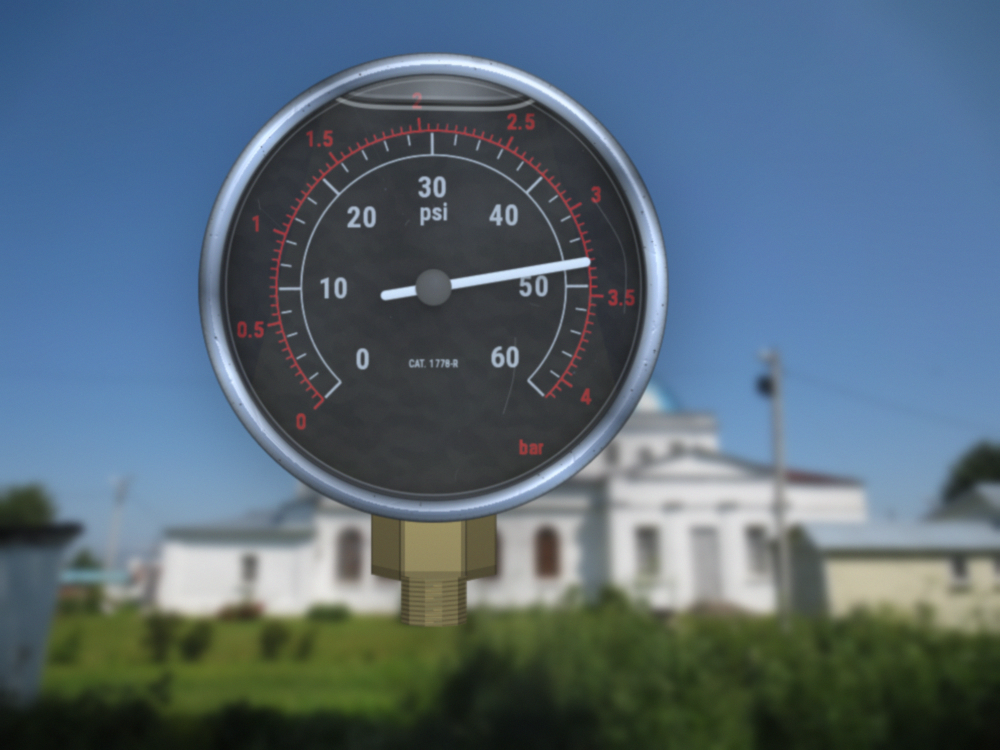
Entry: 48
